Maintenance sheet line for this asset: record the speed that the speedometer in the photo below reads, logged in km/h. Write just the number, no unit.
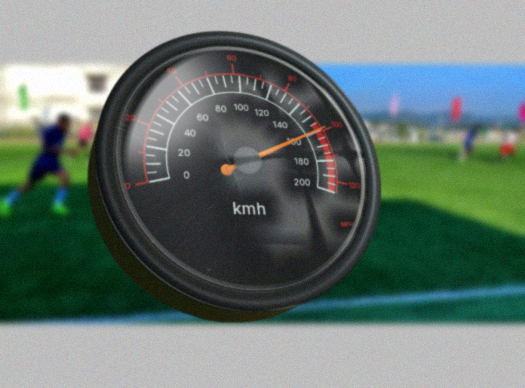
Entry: 160
